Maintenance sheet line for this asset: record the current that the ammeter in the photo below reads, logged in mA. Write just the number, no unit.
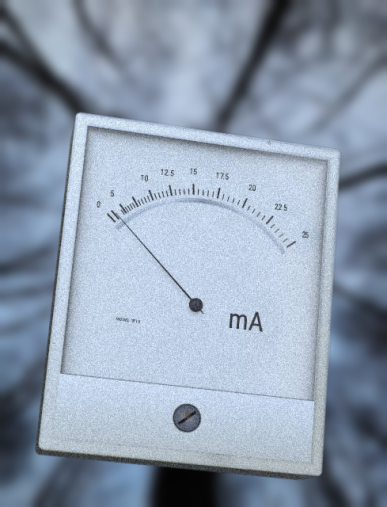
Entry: 2.5
